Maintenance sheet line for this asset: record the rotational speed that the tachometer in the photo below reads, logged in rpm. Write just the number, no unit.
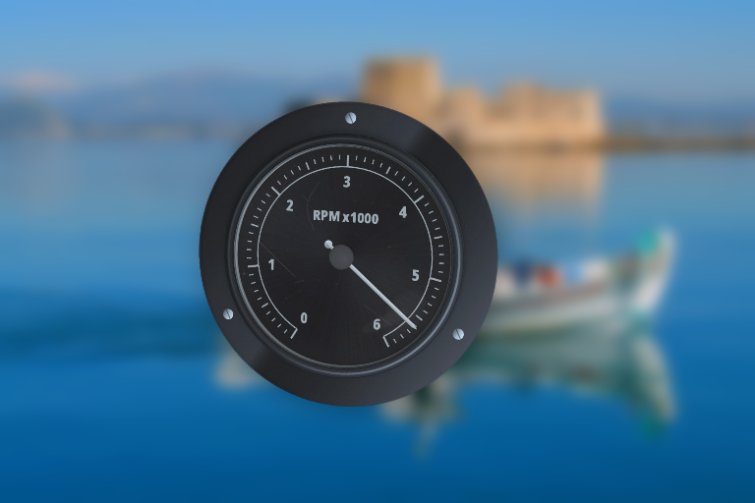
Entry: 5600
